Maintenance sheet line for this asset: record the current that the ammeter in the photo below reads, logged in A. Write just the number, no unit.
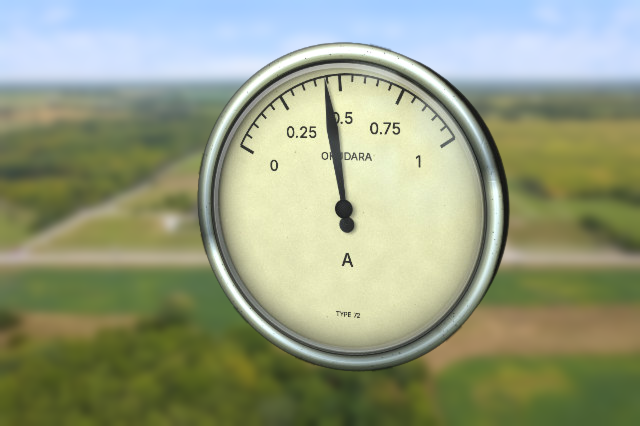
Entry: 0.45
